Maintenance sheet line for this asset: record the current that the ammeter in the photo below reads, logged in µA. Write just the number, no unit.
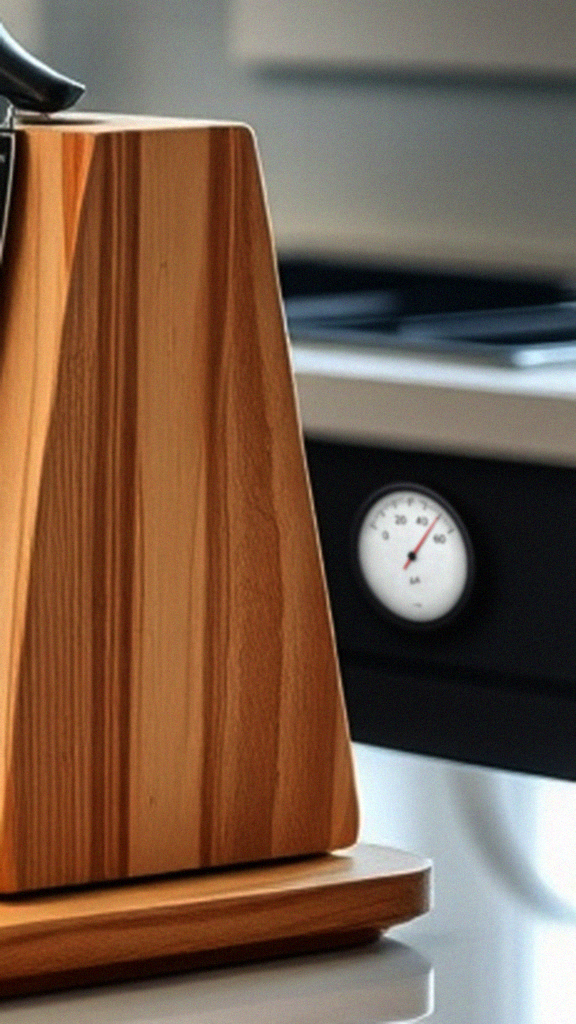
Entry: 50
